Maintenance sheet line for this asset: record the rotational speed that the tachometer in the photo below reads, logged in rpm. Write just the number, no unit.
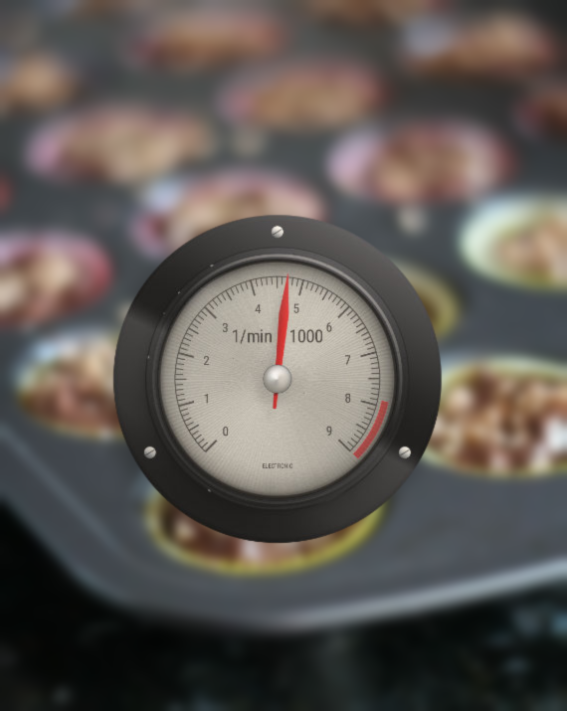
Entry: 4700
